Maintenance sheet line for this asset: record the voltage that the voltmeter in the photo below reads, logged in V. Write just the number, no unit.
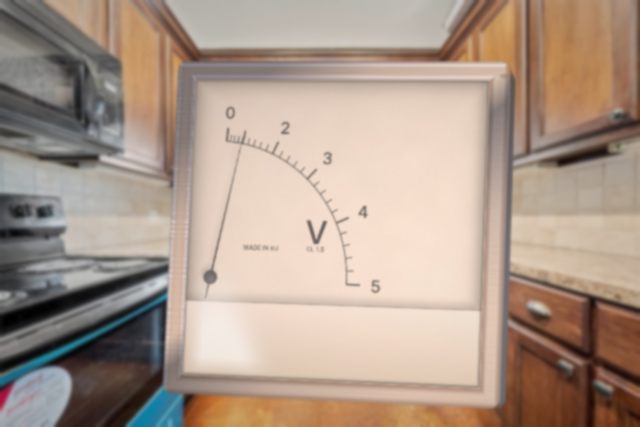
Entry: 1
